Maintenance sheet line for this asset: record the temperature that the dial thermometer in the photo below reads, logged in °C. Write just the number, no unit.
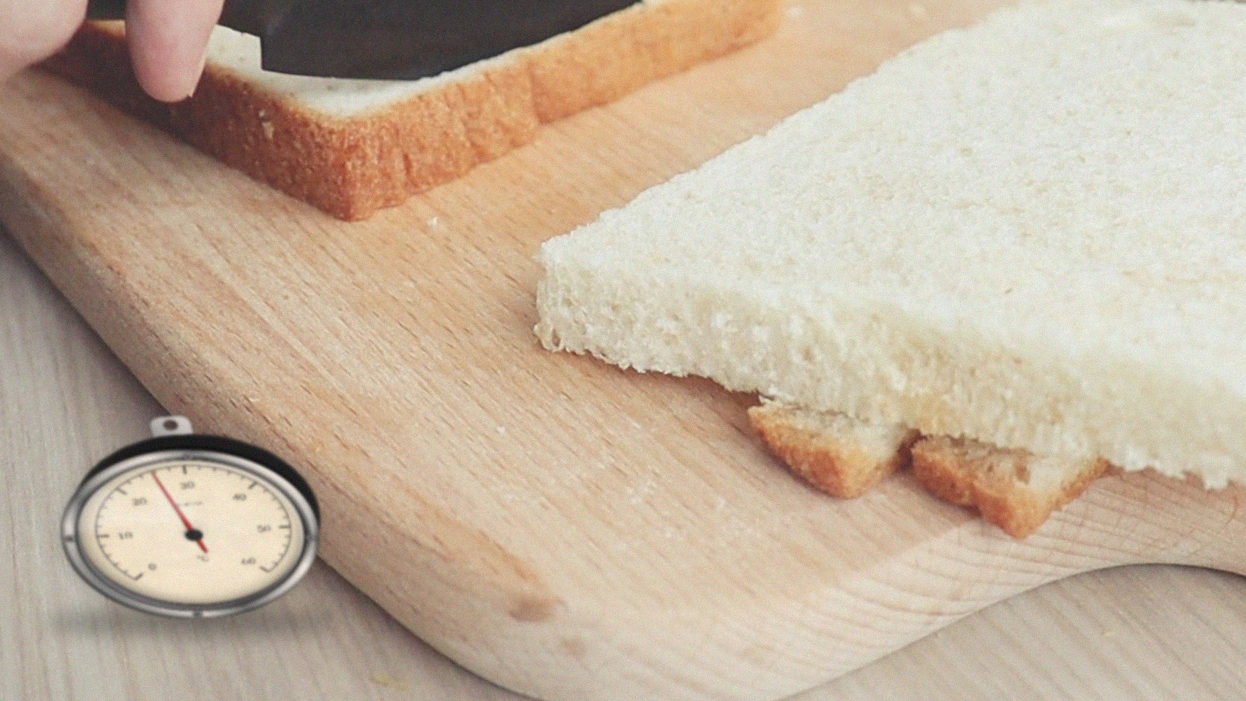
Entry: 26
